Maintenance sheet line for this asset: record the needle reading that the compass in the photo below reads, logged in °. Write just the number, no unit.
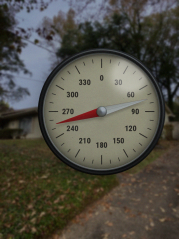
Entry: 255
